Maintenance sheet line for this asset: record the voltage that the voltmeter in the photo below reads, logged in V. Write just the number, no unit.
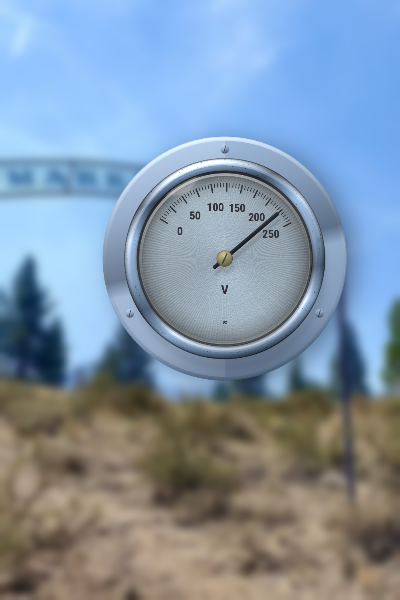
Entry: 225
